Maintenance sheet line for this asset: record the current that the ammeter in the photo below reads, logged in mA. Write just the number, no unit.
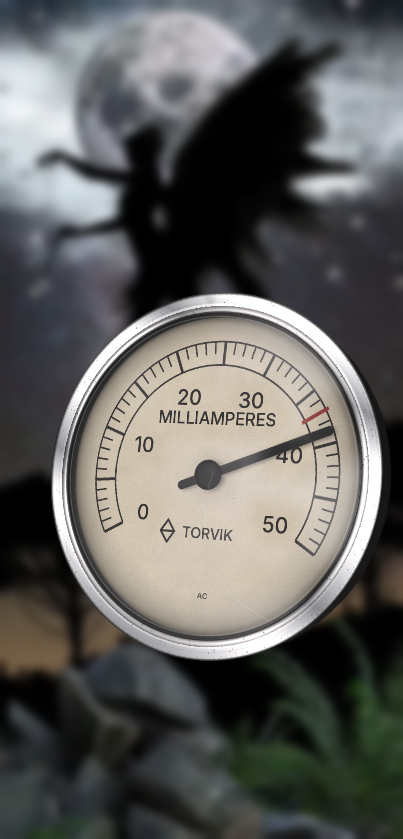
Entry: 39
